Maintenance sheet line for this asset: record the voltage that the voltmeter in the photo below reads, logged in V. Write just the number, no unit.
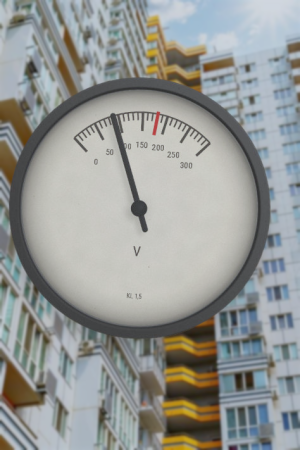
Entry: 90
